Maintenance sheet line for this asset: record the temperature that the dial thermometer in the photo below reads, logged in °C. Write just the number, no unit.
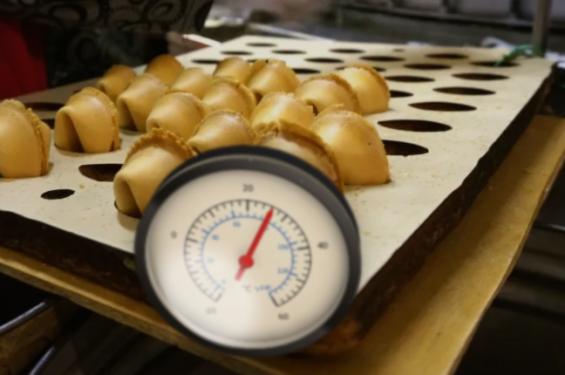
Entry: 26
